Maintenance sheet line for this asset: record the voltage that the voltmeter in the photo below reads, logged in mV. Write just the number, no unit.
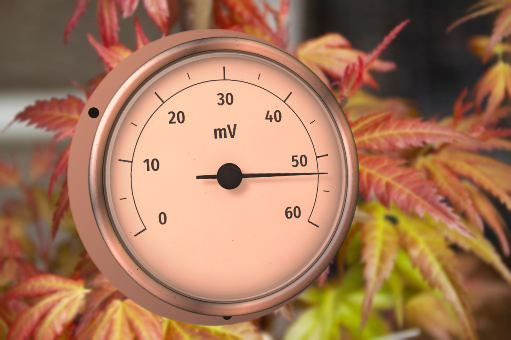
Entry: 52.5
